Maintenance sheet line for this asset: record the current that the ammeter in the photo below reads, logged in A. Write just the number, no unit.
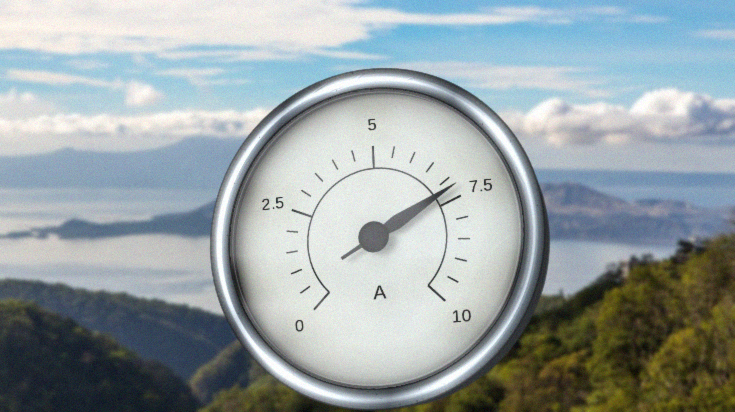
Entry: 7.25
